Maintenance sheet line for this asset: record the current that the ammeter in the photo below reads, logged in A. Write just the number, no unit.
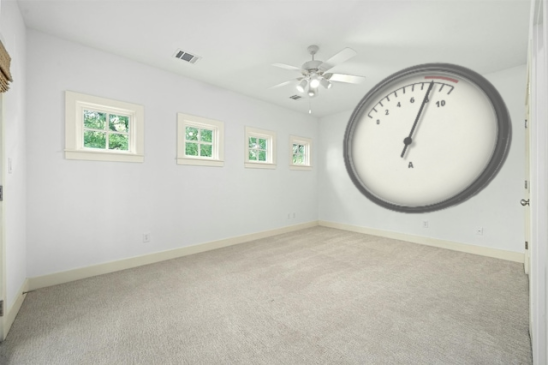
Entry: 8
